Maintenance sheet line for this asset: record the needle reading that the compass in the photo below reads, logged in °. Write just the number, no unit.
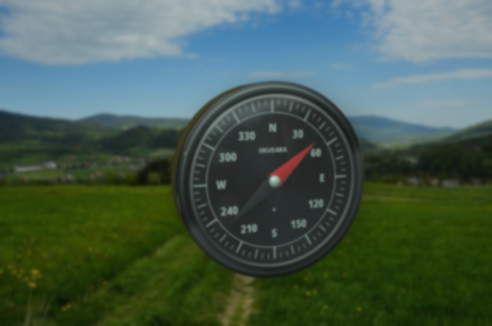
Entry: 50
